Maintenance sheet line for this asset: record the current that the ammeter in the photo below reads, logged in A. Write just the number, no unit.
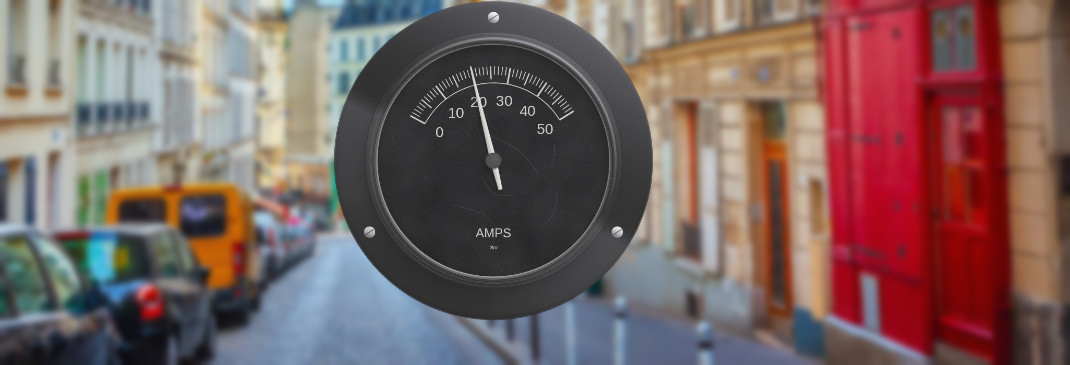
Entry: 20
